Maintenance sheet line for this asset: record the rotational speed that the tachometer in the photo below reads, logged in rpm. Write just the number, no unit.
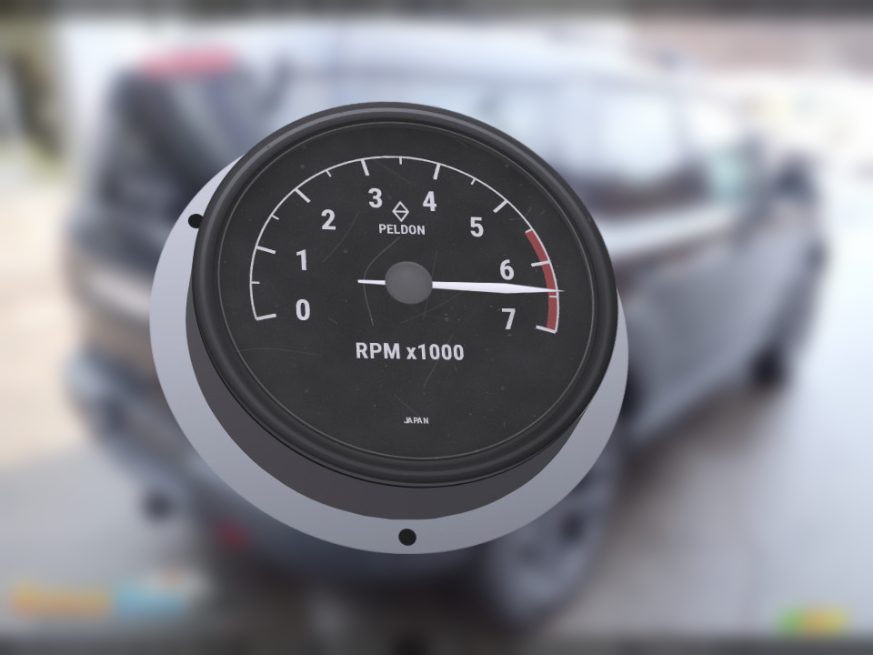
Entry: 6500
